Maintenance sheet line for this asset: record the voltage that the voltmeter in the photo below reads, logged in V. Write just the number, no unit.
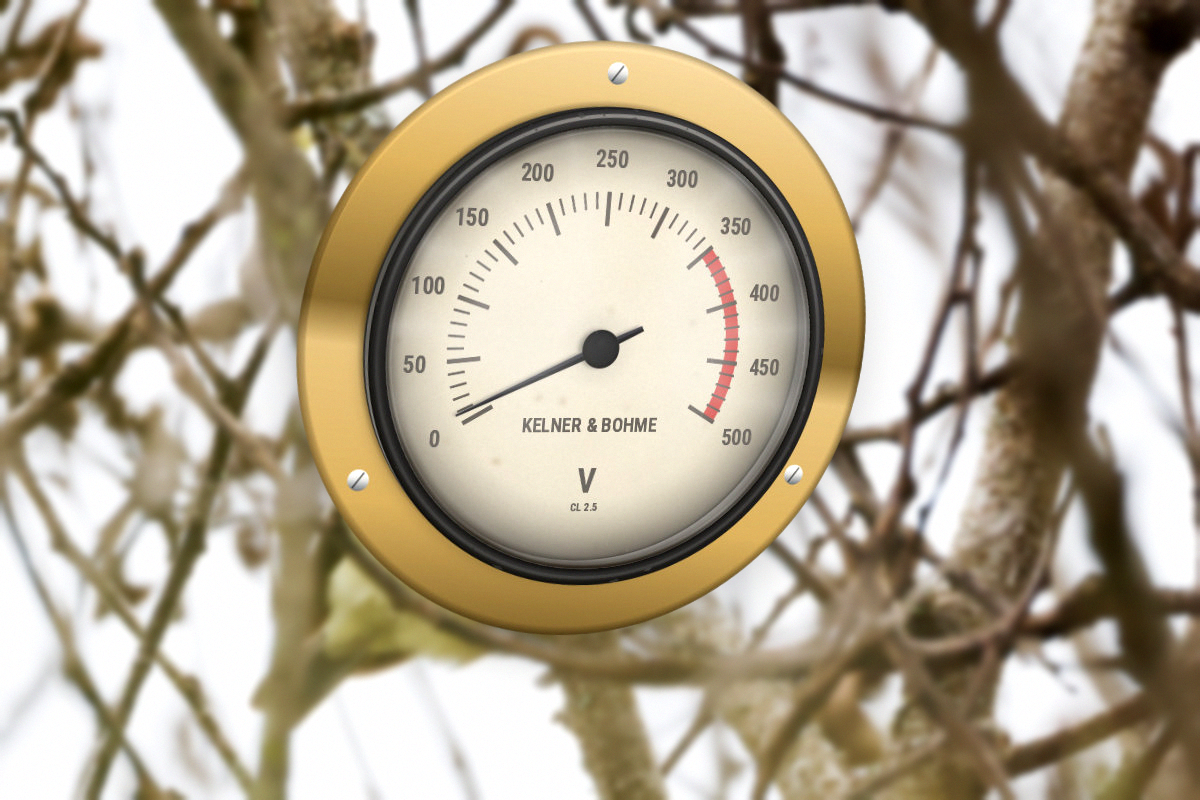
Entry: 10
